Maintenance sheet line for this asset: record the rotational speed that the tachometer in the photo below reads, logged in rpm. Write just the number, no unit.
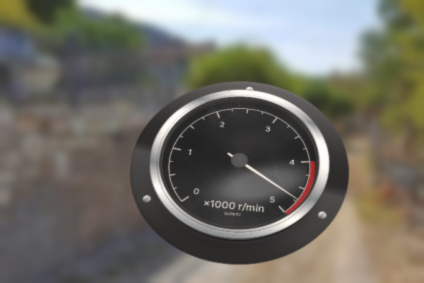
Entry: 4750
